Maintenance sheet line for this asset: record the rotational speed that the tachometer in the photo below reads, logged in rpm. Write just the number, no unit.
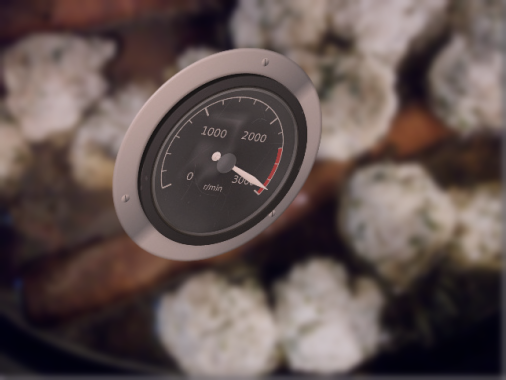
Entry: 2900
